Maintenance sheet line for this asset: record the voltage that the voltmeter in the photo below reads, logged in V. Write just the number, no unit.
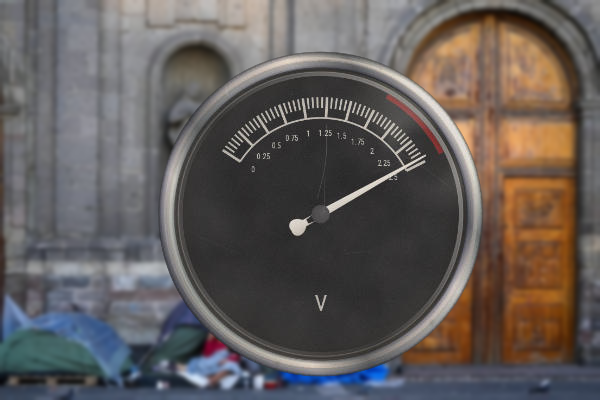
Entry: 2.45
